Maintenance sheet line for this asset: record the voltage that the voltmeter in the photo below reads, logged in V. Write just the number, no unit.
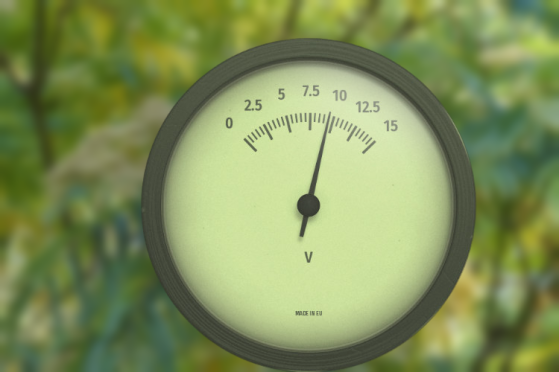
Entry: 9.5
